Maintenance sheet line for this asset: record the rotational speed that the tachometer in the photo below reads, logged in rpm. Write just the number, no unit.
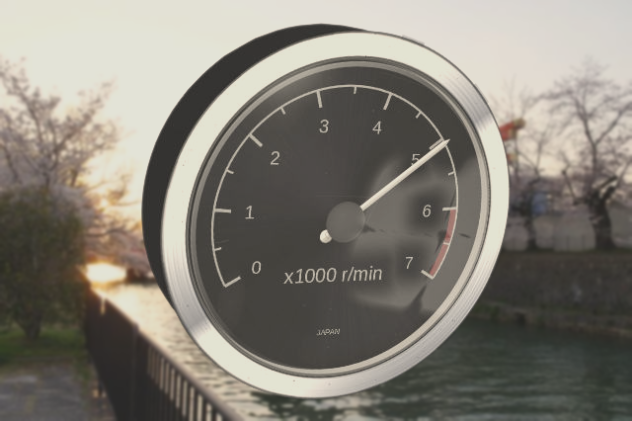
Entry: 5000
